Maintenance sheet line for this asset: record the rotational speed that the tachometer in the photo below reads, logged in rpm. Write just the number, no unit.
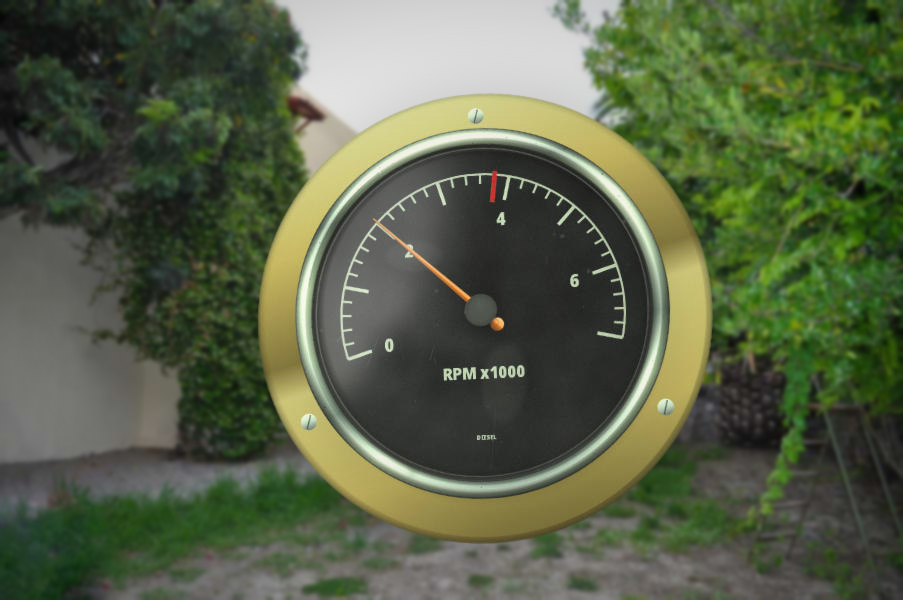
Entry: 2000
